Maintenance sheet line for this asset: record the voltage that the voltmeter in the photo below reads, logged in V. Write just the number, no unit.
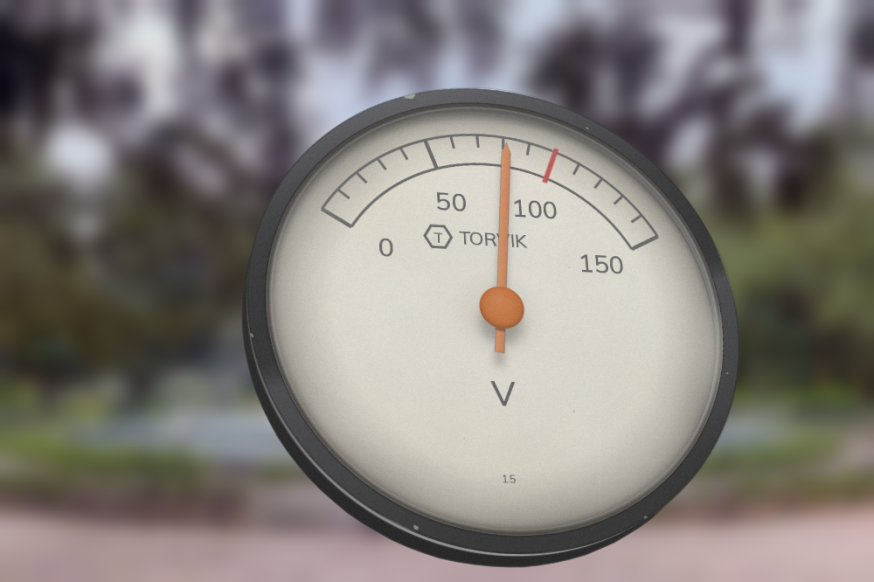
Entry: 80
